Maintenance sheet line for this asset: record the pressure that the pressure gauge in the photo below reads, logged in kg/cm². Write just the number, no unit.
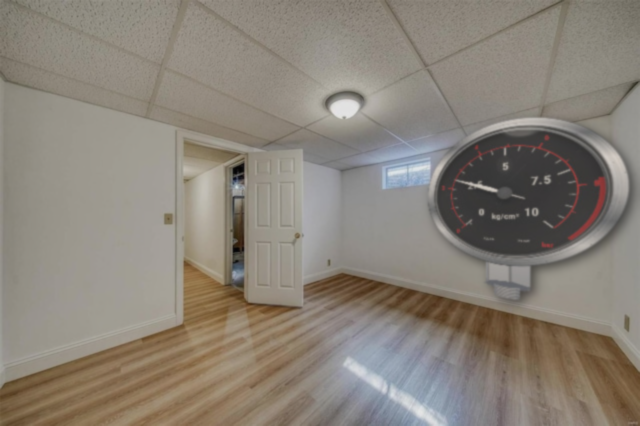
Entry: 2.5
